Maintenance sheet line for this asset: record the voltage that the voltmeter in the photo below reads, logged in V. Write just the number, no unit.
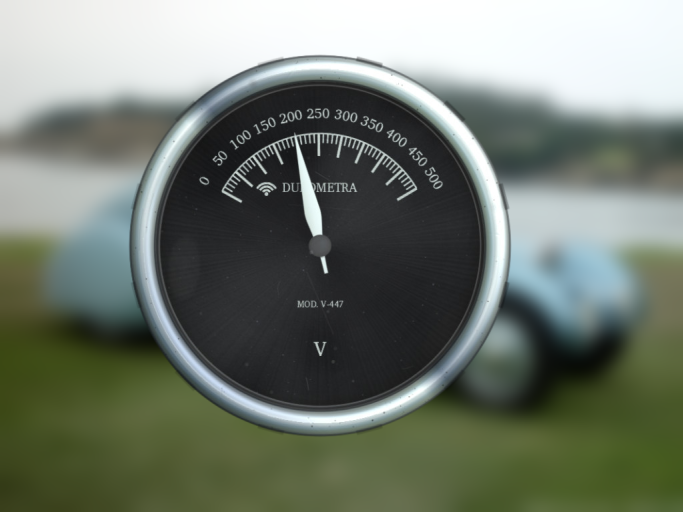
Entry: 200
